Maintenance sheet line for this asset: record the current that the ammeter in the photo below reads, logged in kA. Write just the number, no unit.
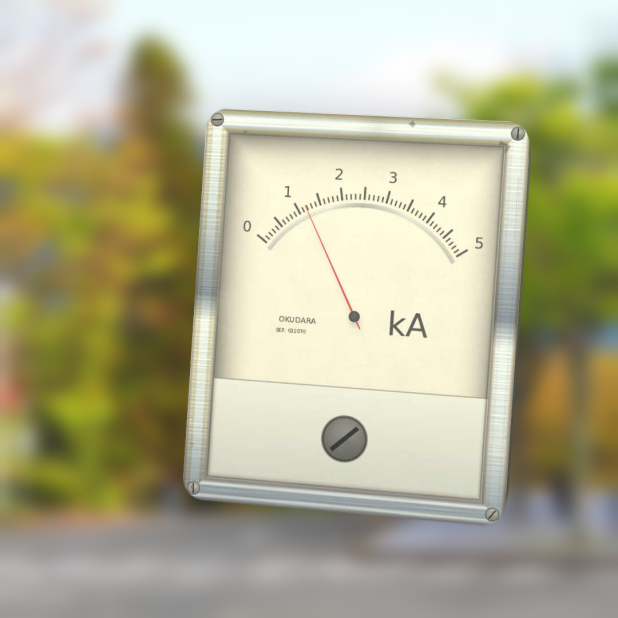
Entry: 1.2
